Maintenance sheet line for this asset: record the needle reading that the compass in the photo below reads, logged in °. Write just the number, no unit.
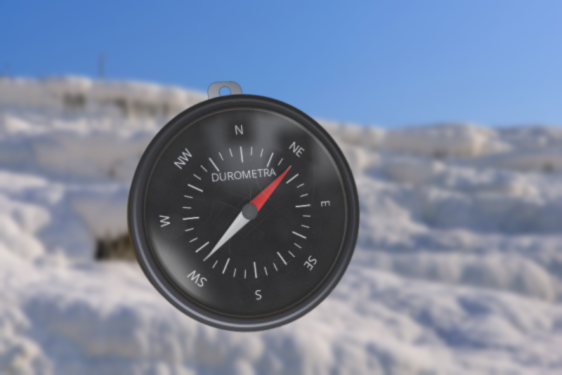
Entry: 50
